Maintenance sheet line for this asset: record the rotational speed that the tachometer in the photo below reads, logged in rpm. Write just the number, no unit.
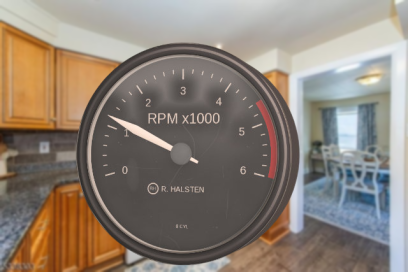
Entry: 1200
